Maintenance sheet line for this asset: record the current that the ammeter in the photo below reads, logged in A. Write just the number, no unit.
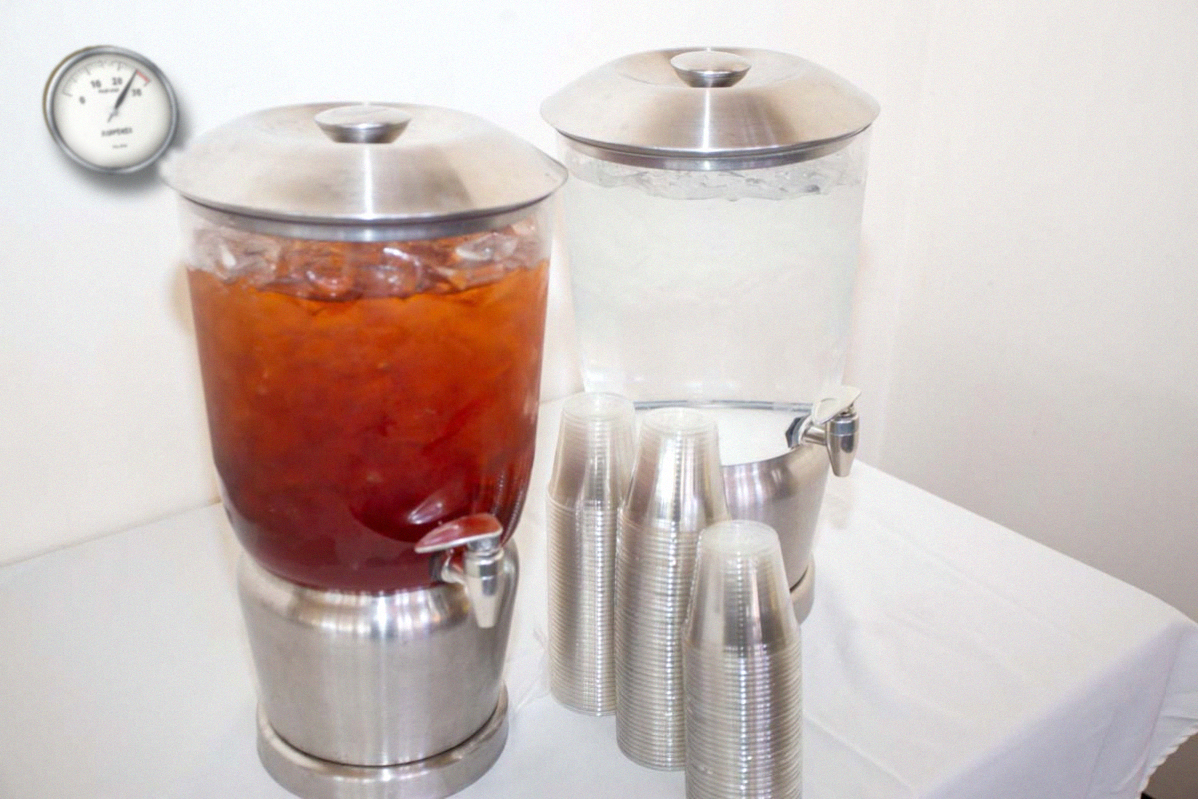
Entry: 25
